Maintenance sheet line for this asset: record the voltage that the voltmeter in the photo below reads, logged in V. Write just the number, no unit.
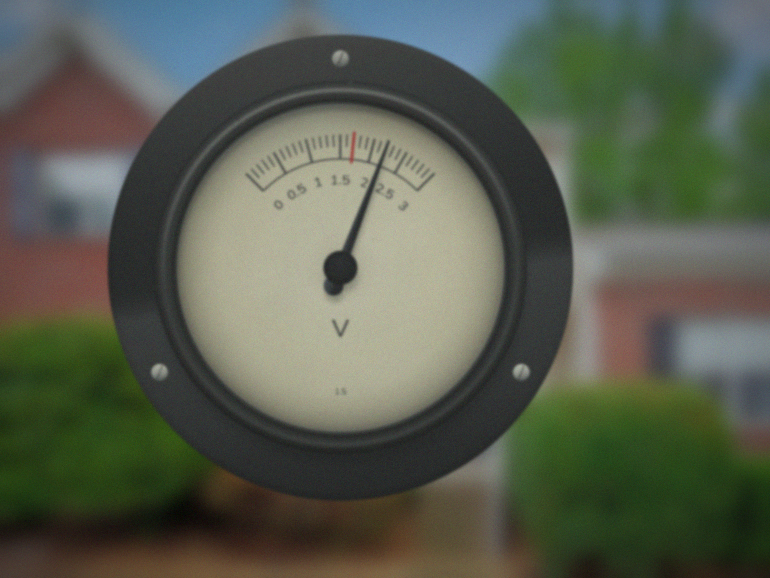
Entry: 2.2
